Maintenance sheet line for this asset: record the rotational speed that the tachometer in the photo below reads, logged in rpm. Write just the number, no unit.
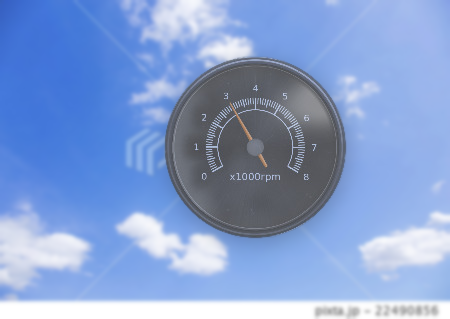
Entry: 3000
